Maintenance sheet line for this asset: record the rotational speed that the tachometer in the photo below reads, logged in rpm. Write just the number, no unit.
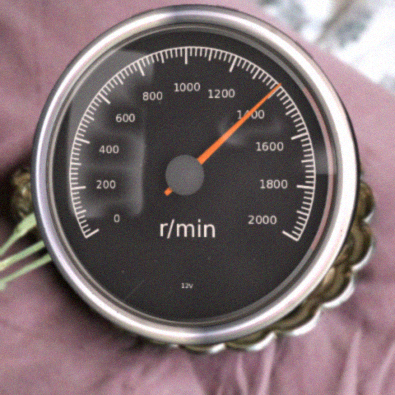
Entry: 1400
